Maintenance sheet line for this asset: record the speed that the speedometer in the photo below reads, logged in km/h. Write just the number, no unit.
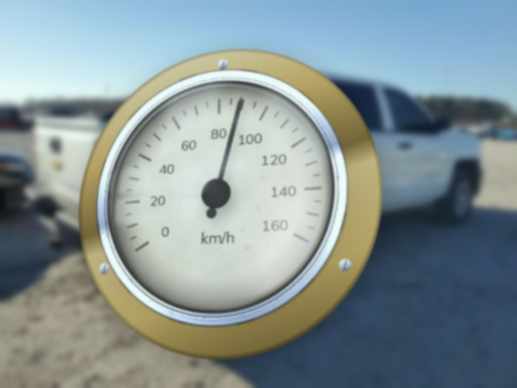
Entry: 90
